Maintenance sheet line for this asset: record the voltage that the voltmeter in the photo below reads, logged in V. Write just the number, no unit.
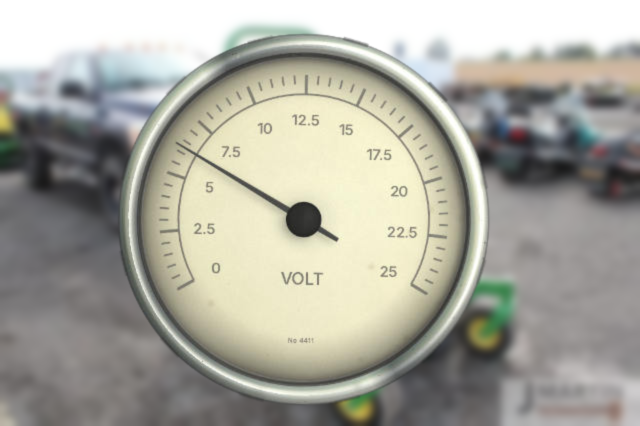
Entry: 6.25
